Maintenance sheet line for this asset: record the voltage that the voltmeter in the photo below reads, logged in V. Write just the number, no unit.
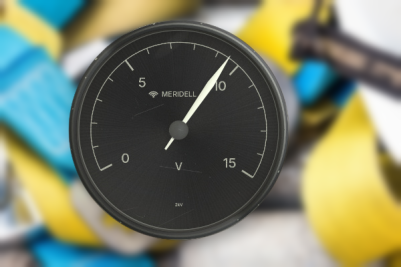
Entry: 9.5
